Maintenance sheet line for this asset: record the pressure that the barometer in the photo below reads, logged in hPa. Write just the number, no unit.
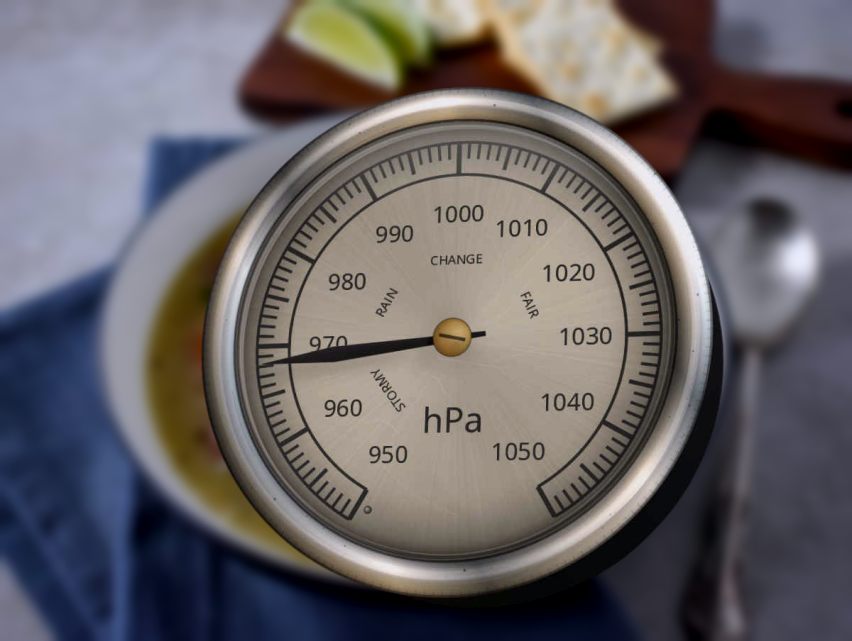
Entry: 968
